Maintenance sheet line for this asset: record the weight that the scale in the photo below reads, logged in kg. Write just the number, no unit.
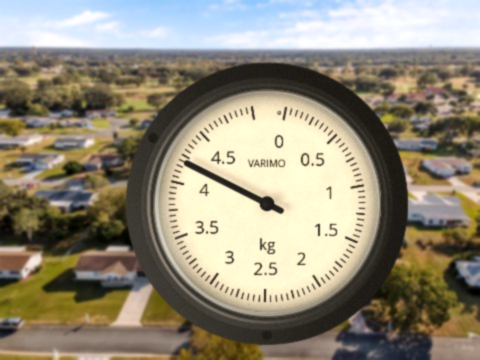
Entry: 4.2
